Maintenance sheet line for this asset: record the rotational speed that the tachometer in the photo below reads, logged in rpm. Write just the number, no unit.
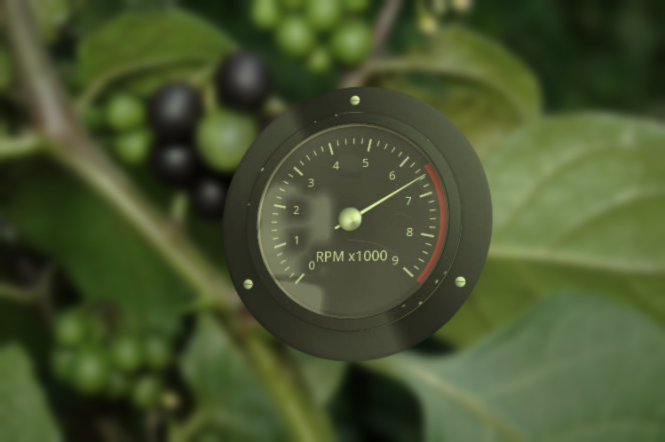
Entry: 6600
